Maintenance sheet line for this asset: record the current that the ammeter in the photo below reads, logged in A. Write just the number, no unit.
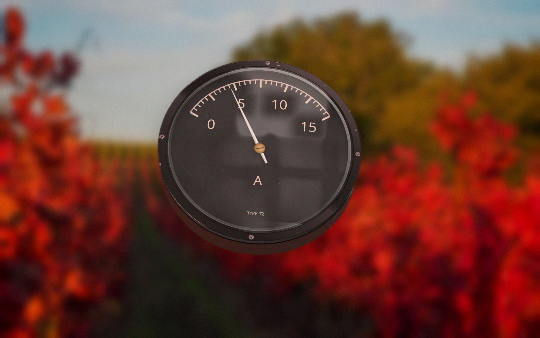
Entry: 4.5
